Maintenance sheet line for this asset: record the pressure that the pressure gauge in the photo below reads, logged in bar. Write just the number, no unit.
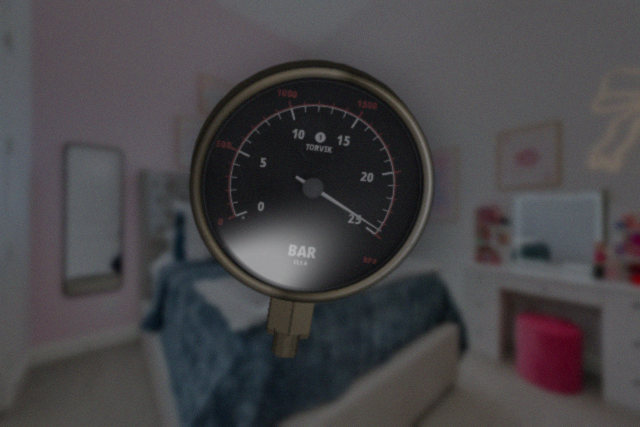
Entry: 24.5
